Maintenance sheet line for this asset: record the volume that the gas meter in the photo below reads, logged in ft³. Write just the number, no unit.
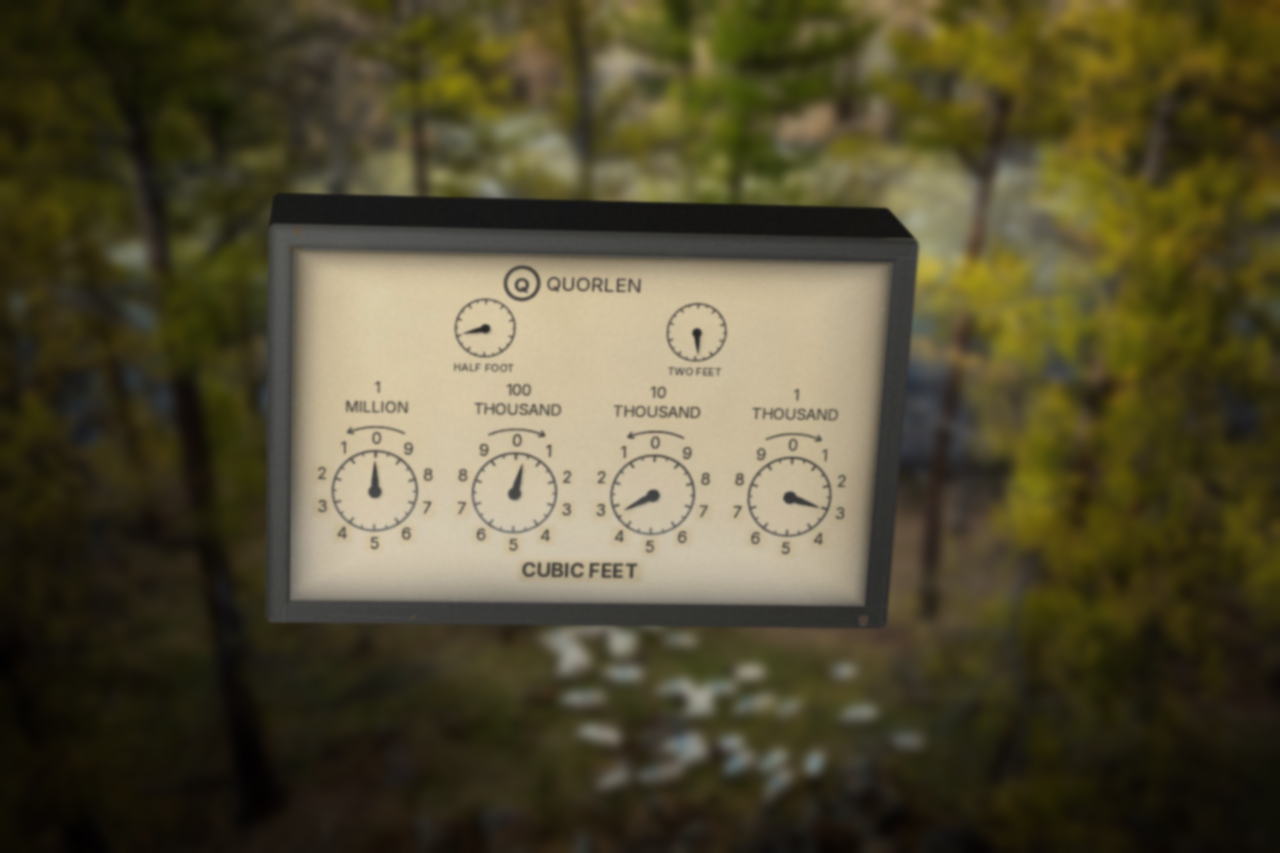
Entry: 3300
